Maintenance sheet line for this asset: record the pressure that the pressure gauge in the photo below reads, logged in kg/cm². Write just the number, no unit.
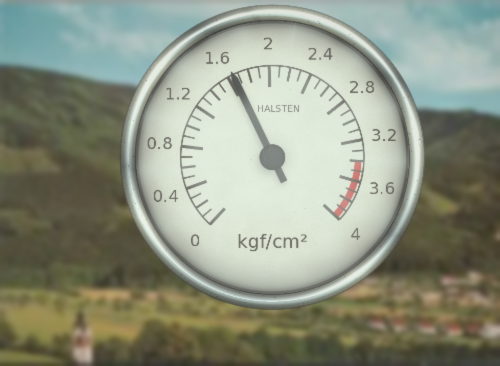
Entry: 1.65
